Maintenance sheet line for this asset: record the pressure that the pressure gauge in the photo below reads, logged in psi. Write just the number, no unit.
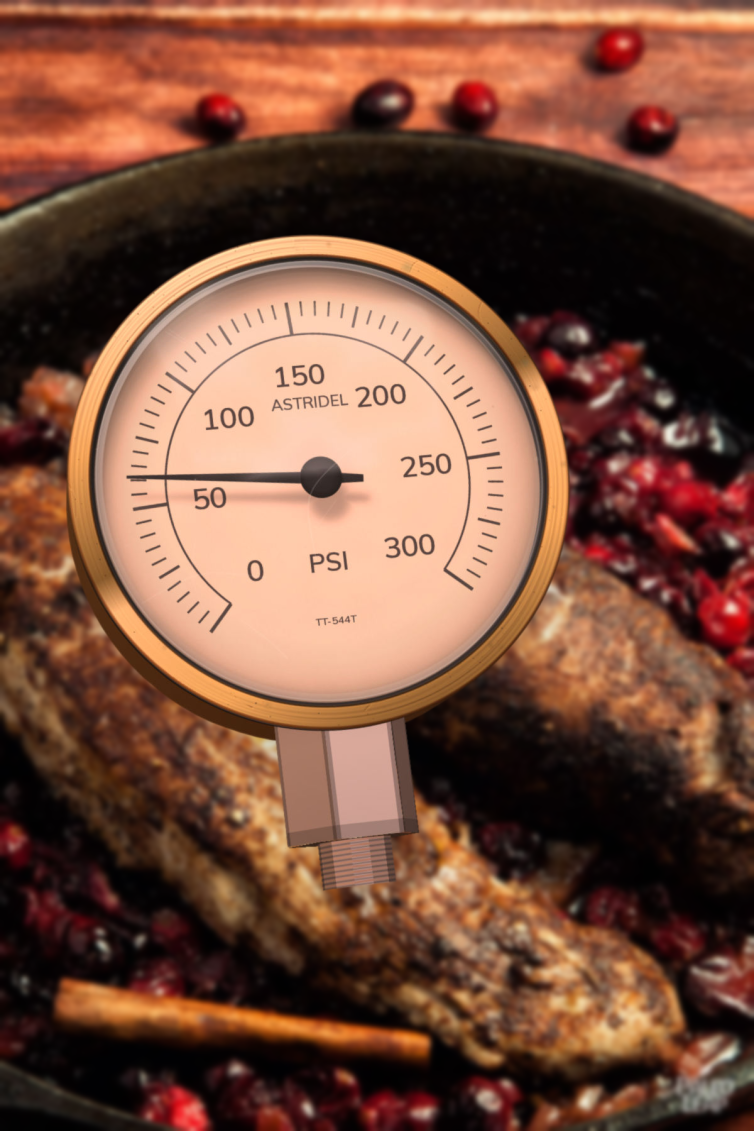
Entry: 60
